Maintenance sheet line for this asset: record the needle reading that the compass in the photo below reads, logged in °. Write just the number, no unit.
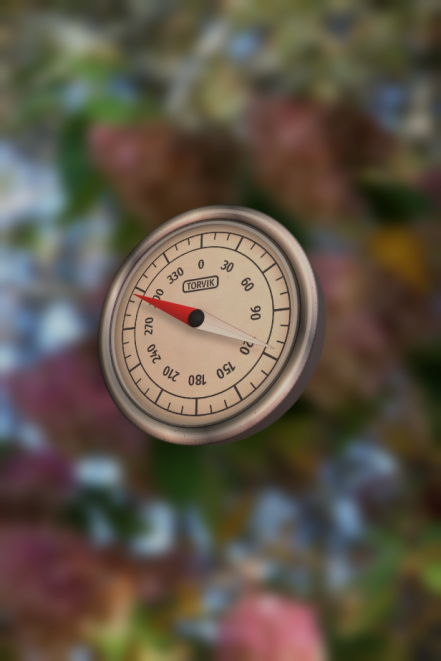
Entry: 295
